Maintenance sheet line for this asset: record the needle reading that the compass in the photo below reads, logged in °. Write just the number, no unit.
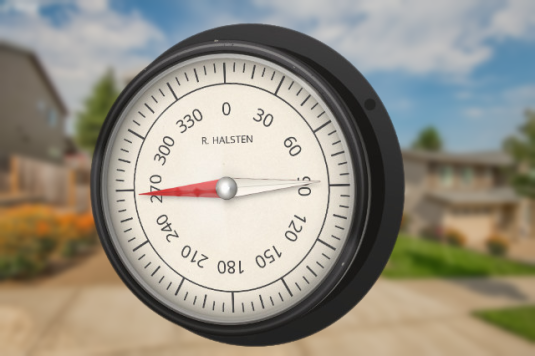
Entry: 267.5
